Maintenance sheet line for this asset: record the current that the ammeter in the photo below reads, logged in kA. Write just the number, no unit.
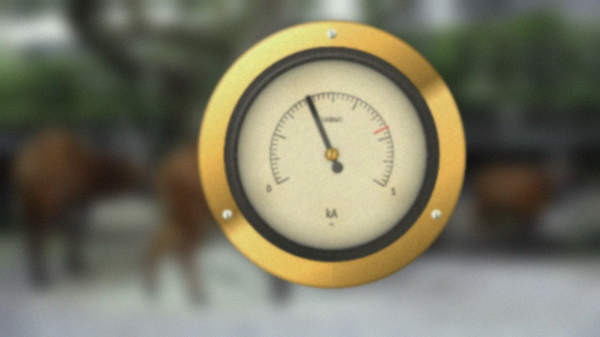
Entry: 2
